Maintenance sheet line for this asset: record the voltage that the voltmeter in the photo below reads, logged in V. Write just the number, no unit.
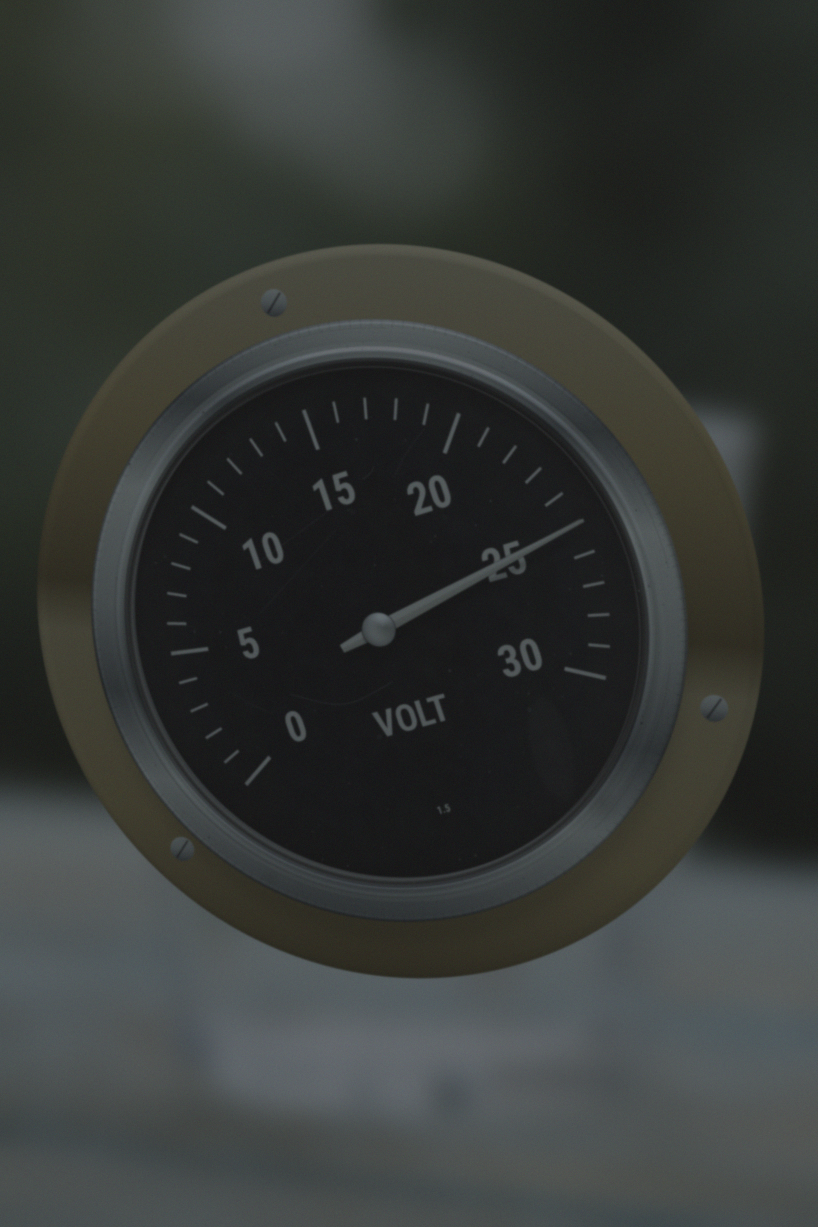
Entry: 25
